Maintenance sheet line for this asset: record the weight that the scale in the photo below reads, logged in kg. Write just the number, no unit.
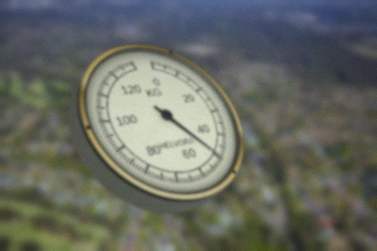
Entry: 50
